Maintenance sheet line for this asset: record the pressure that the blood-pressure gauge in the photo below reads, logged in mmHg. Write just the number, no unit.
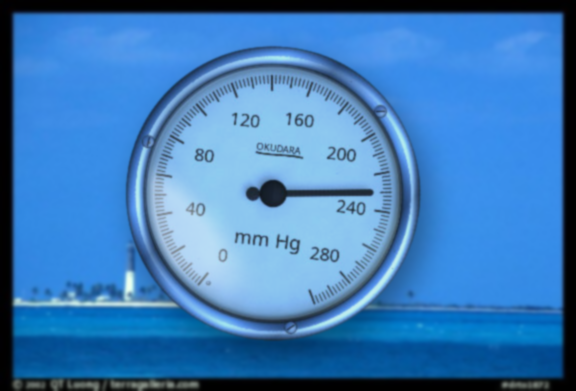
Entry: 230
